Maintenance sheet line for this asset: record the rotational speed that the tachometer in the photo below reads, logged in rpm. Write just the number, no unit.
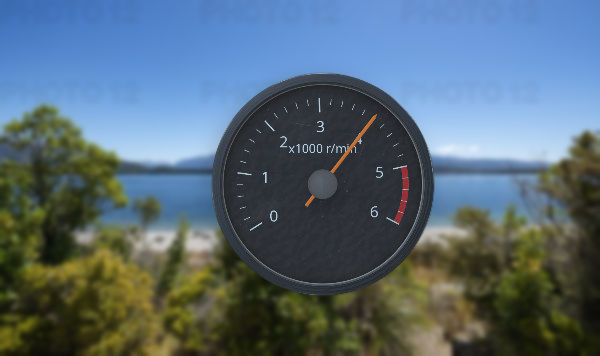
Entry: 4000
